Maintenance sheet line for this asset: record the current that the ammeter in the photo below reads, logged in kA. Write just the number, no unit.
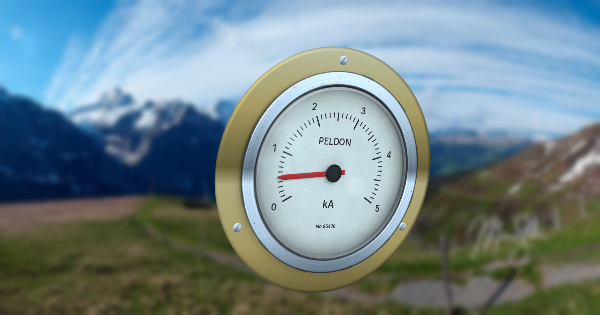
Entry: 0.5
